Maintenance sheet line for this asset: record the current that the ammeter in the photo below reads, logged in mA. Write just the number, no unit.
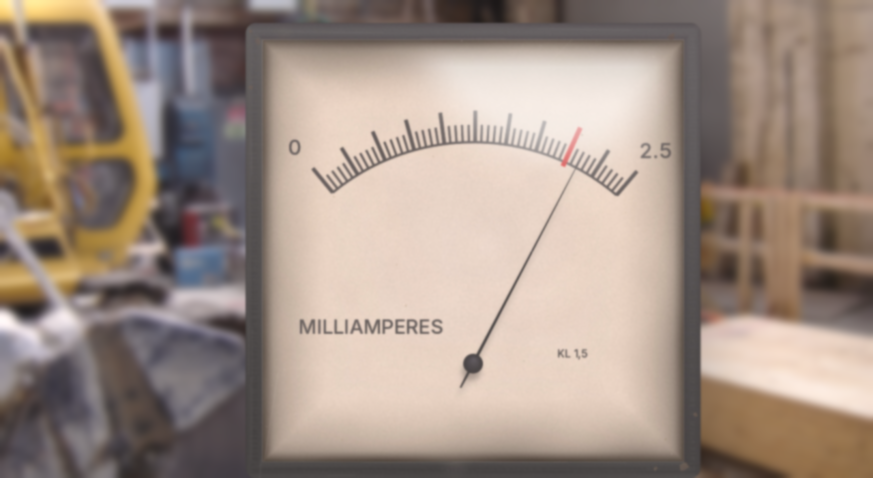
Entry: 2.1
